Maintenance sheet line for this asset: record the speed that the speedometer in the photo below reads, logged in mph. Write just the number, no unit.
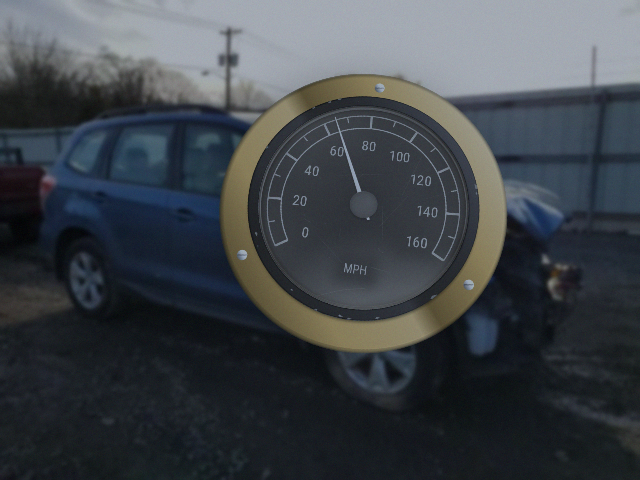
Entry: 65
